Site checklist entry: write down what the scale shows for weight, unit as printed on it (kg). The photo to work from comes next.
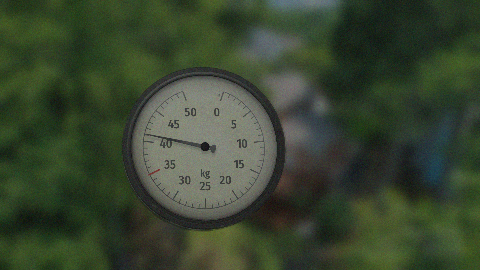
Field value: 41 kg
